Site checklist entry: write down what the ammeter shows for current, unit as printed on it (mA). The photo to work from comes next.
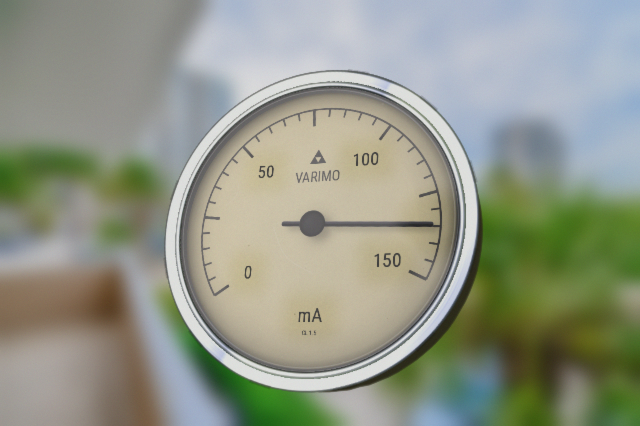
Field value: 135 mA
